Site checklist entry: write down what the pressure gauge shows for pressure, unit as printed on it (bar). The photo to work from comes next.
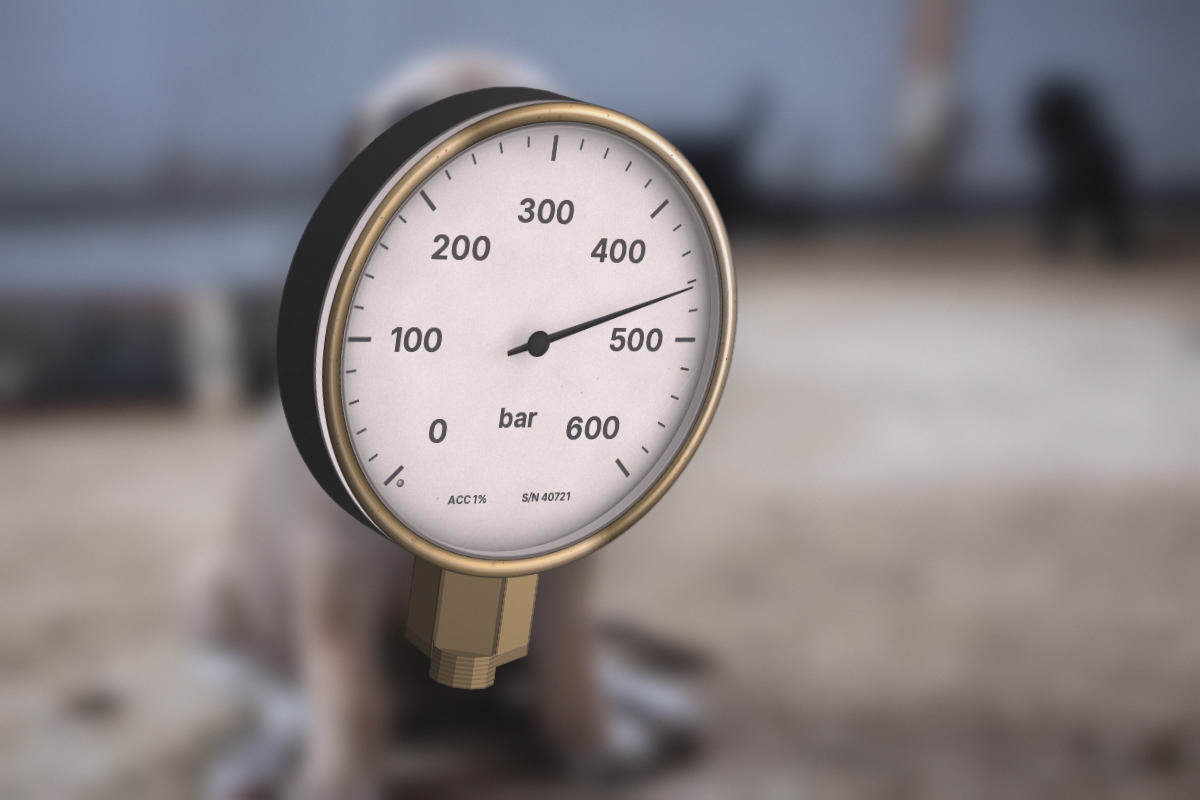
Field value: 460 bar
